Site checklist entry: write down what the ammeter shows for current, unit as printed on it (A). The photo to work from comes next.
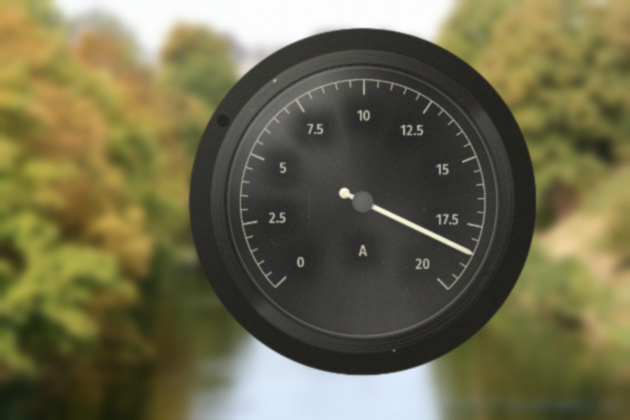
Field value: 18.5 A
